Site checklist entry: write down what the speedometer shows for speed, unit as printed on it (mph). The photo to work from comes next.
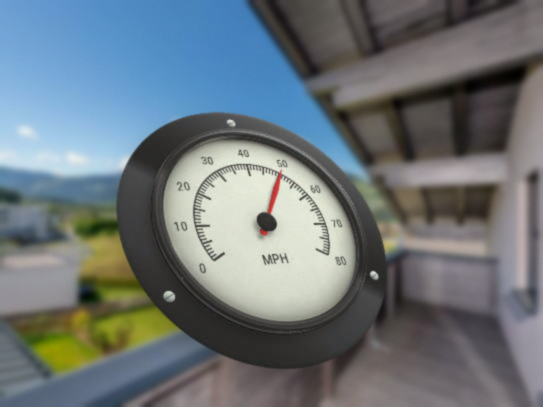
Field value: 50 mph
